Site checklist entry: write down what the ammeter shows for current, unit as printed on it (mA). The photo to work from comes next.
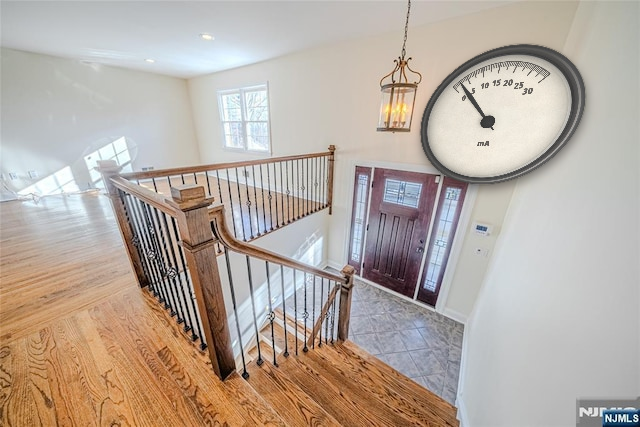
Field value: 2.5 mA
